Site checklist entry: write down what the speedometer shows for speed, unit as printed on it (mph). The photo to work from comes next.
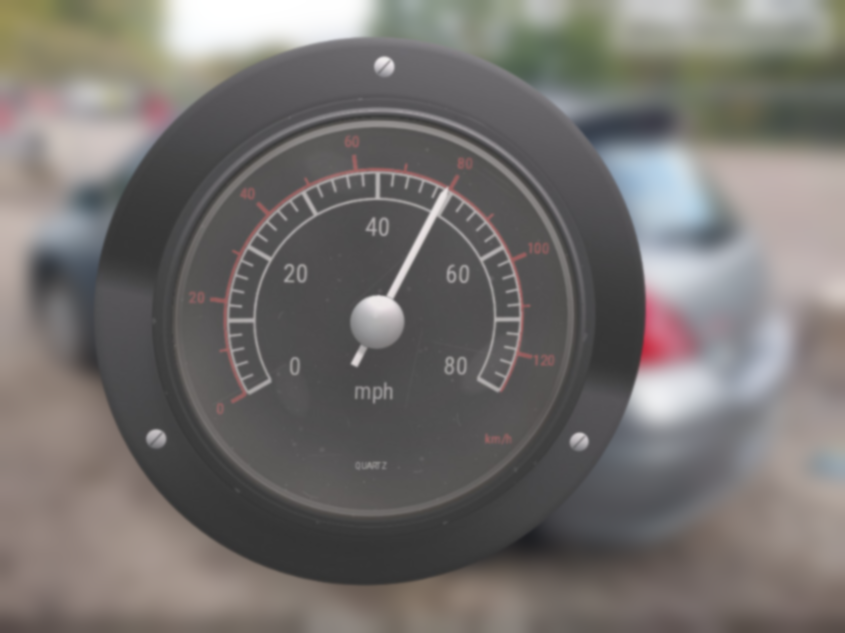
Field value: 49 mph
